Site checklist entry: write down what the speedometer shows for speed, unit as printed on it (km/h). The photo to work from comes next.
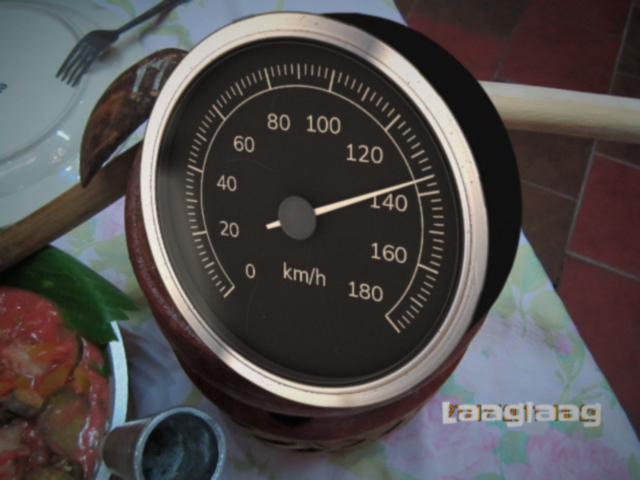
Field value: 136 km/h
